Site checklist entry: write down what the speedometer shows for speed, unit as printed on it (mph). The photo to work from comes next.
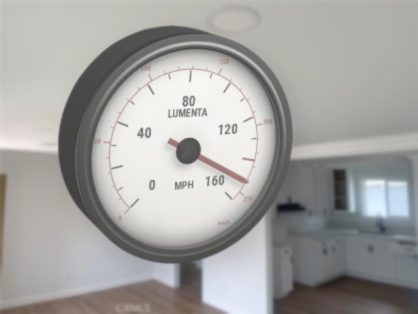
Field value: 150 mph
